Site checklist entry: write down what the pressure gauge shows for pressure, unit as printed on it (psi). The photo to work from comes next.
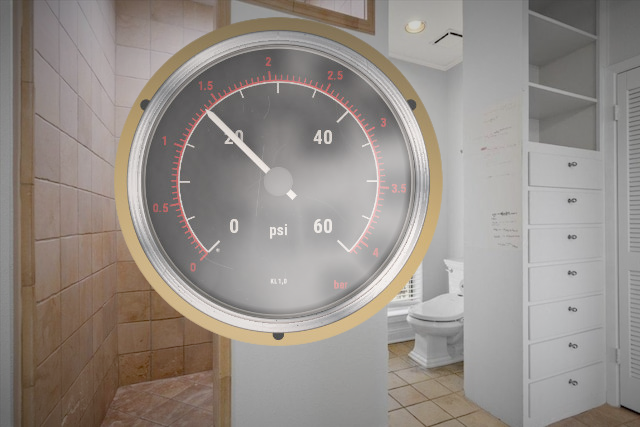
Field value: 20 psi
